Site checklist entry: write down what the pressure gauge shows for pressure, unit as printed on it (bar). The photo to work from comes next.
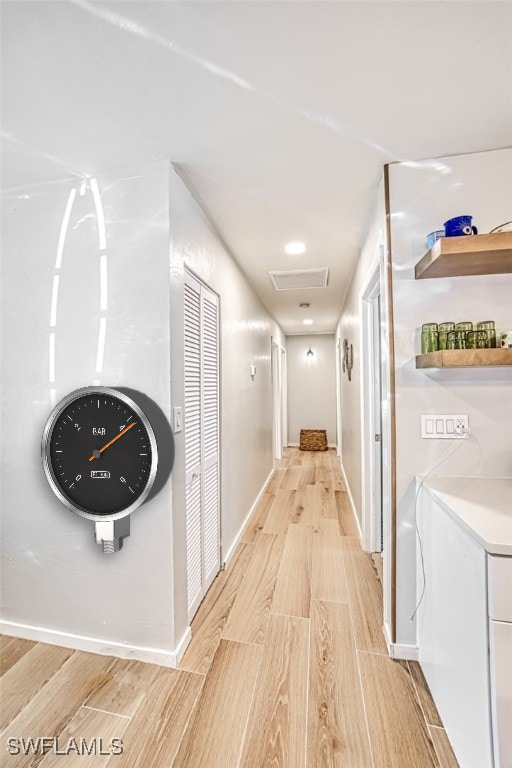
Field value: 4.2 bar
